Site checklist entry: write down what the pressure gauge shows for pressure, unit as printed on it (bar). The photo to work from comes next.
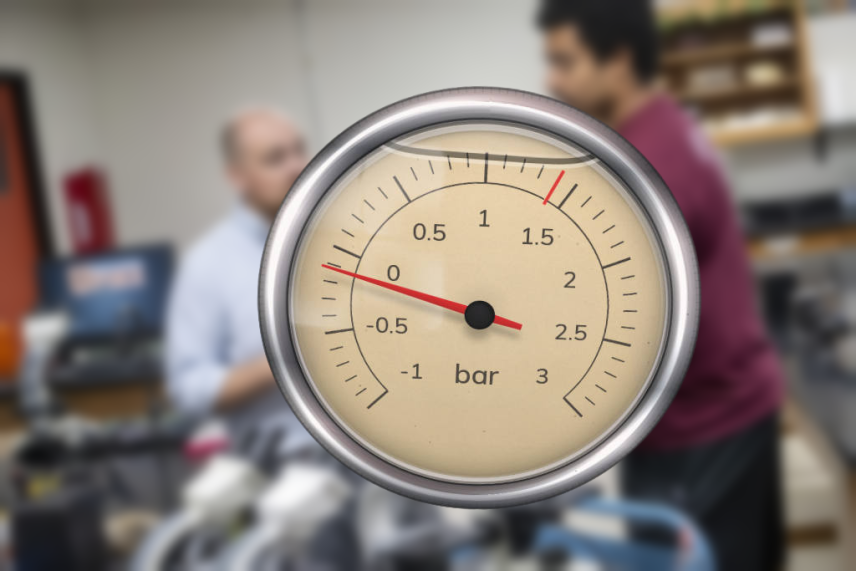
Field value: -0.1 bar
